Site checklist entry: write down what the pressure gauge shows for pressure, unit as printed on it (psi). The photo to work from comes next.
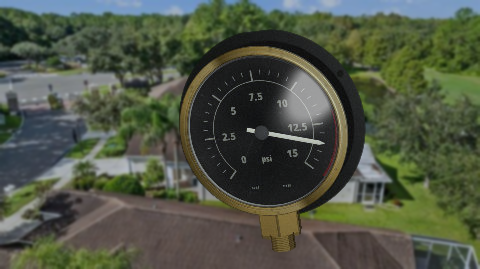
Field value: 13.5 psi
